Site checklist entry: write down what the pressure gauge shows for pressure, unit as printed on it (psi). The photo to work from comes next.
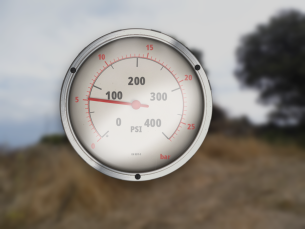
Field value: 75 psi
